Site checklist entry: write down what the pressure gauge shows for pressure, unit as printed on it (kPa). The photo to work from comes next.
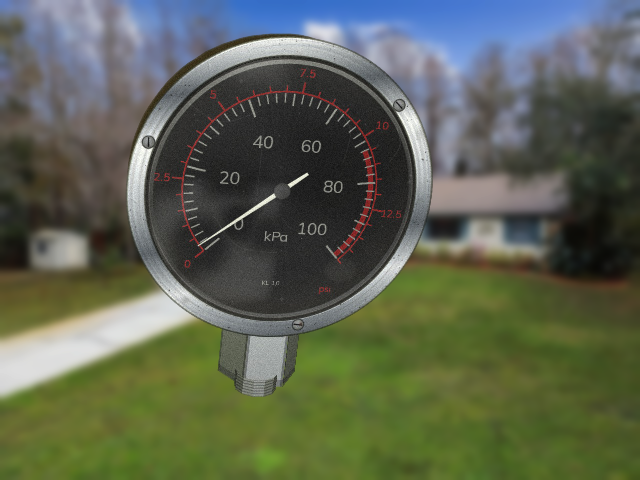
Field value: 2 kPa
